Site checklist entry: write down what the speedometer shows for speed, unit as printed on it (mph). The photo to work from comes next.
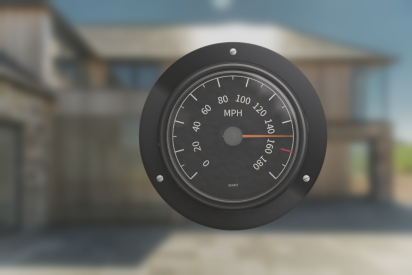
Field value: 150 mph
